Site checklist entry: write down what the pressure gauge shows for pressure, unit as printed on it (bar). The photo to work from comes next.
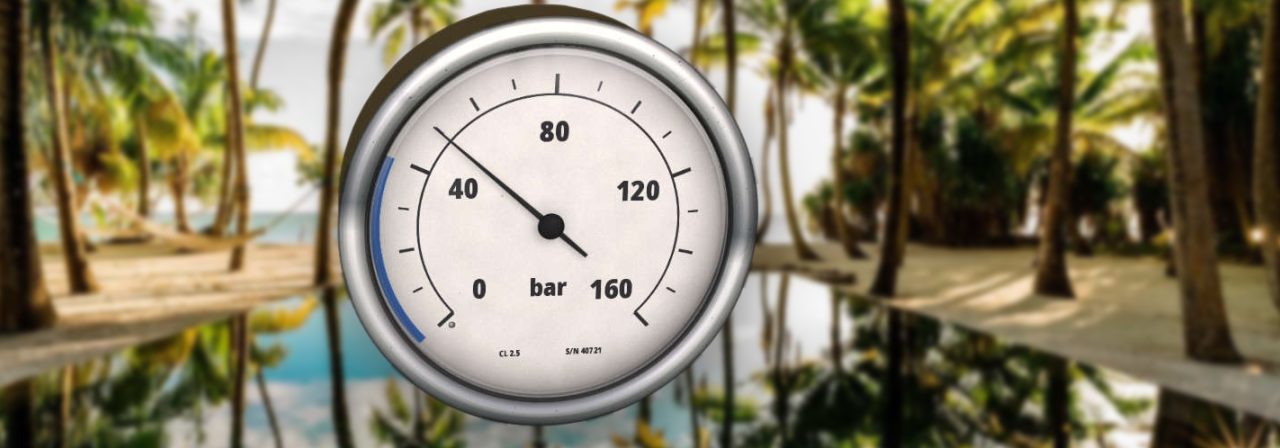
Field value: 50 bar
